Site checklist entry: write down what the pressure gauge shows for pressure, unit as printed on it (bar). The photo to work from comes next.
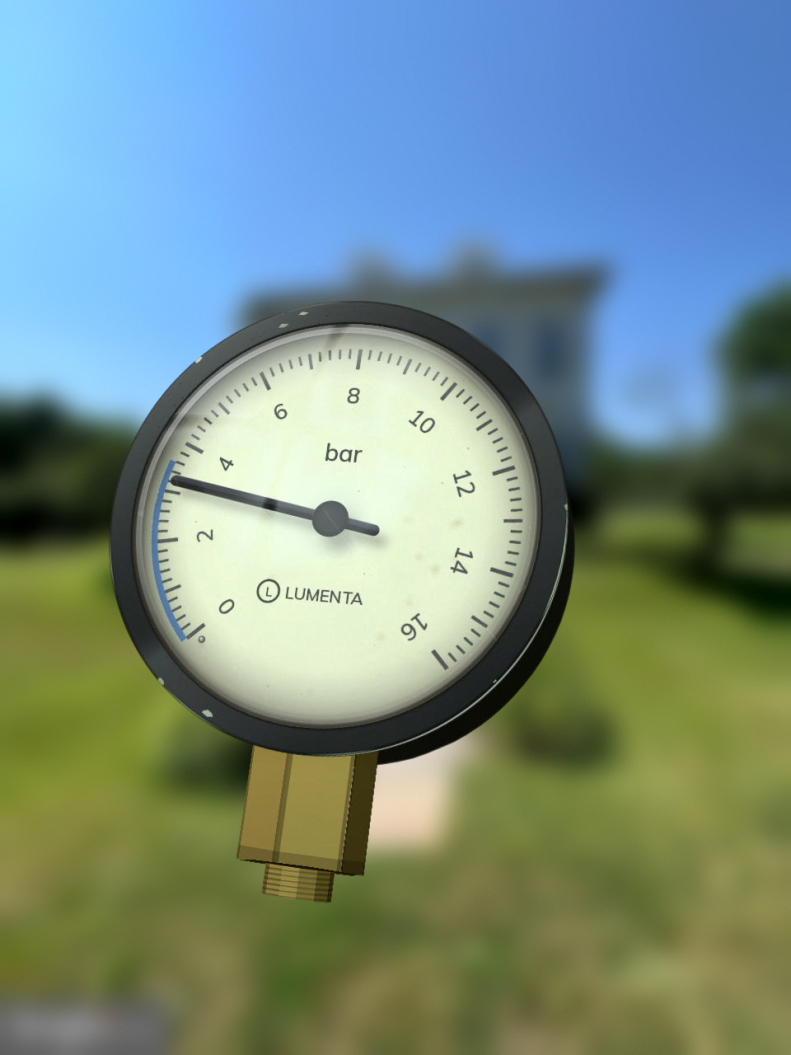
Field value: 3.2 bar
